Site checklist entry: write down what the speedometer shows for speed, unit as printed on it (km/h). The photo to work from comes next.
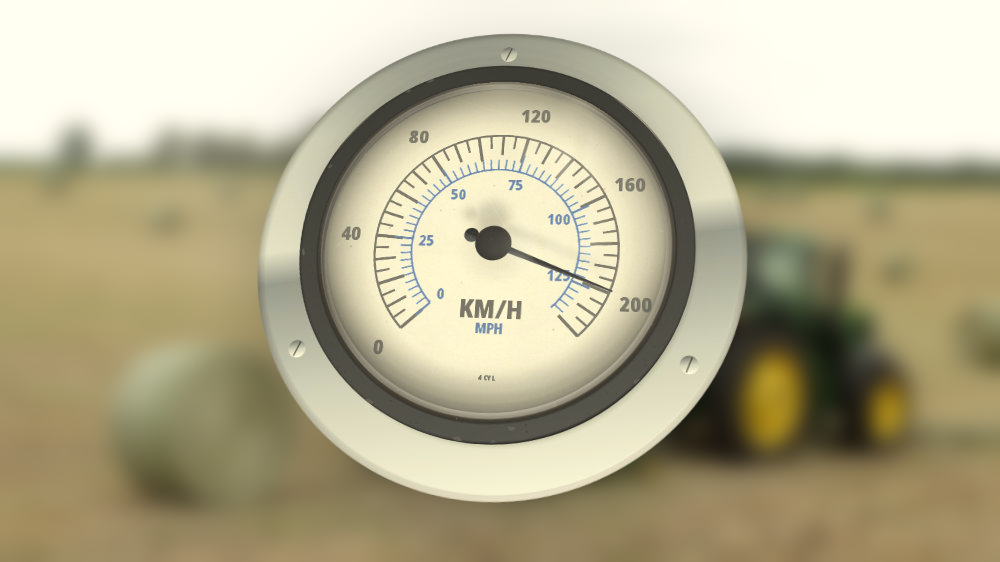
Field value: 200 km/h
